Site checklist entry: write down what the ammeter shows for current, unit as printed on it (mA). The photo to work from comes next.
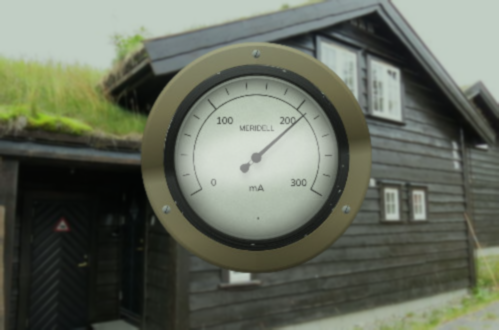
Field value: 210 mA
